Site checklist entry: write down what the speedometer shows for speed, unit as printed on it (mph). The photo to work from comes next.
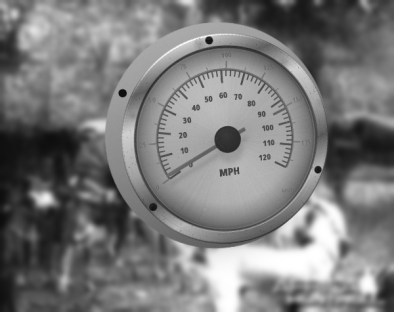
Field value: 2 mph
